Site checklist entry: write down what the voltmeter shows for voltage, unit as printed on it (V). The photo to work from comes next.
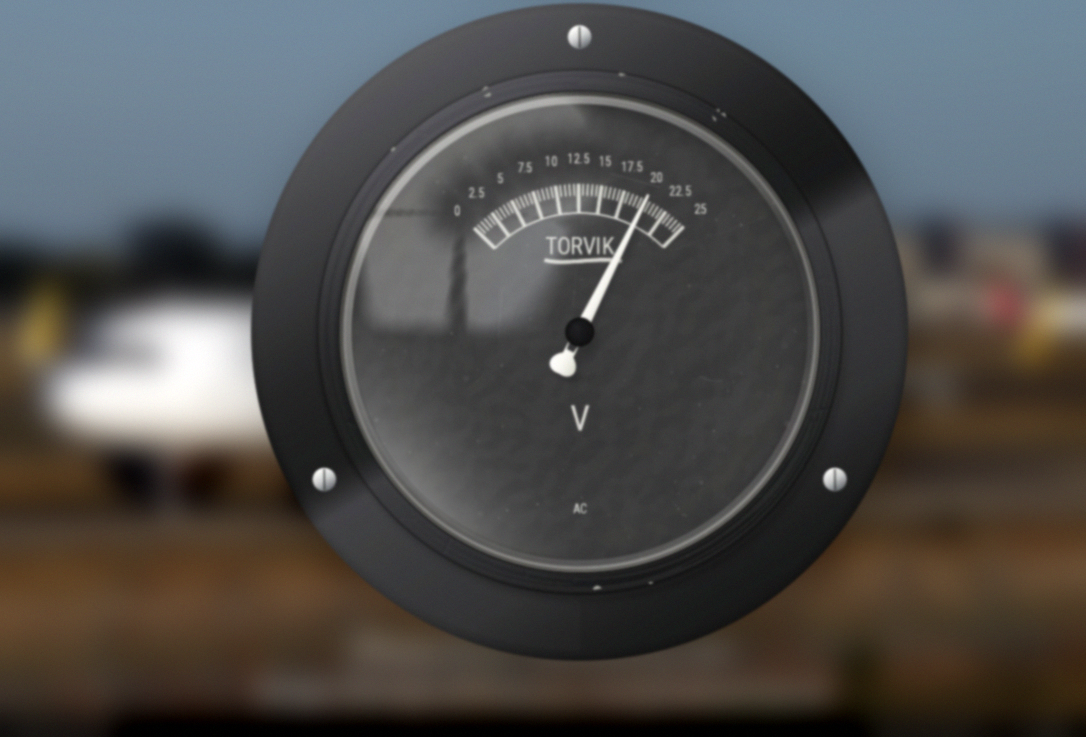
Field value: 20 V
